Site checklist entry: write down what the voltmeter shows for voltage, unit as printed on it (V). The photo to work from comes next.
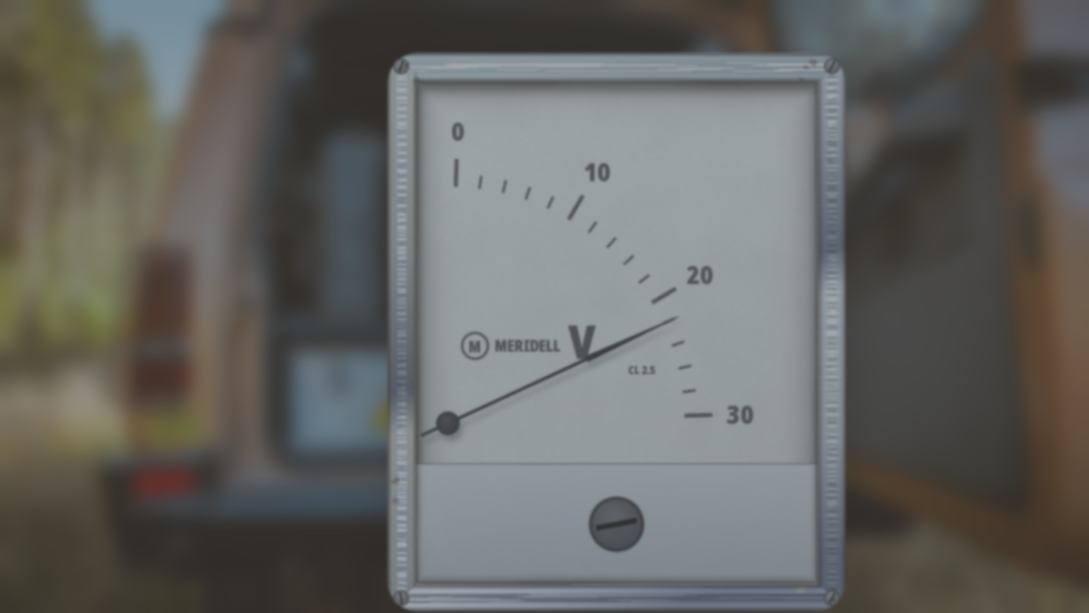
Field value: 22 V
